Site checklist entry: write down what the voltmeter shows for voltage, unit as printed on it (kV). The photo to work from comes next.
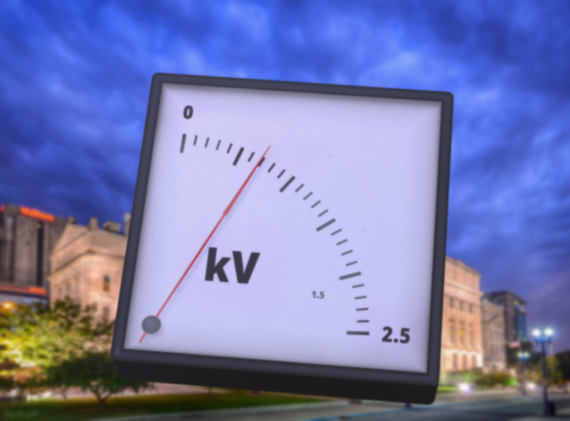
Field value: 0.7 kV
